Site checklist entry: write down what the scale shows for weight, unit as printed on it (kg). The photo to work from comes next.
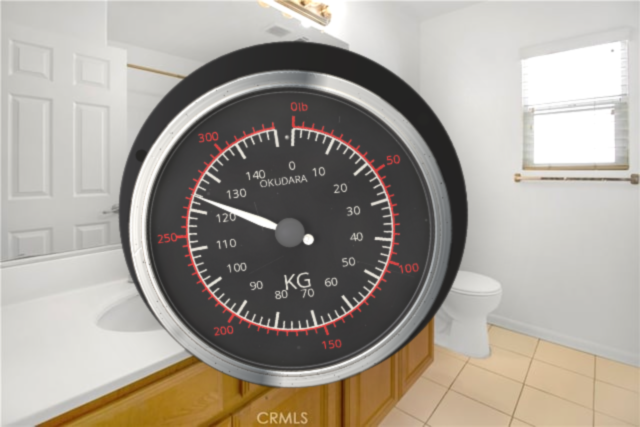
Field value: 124 kg
